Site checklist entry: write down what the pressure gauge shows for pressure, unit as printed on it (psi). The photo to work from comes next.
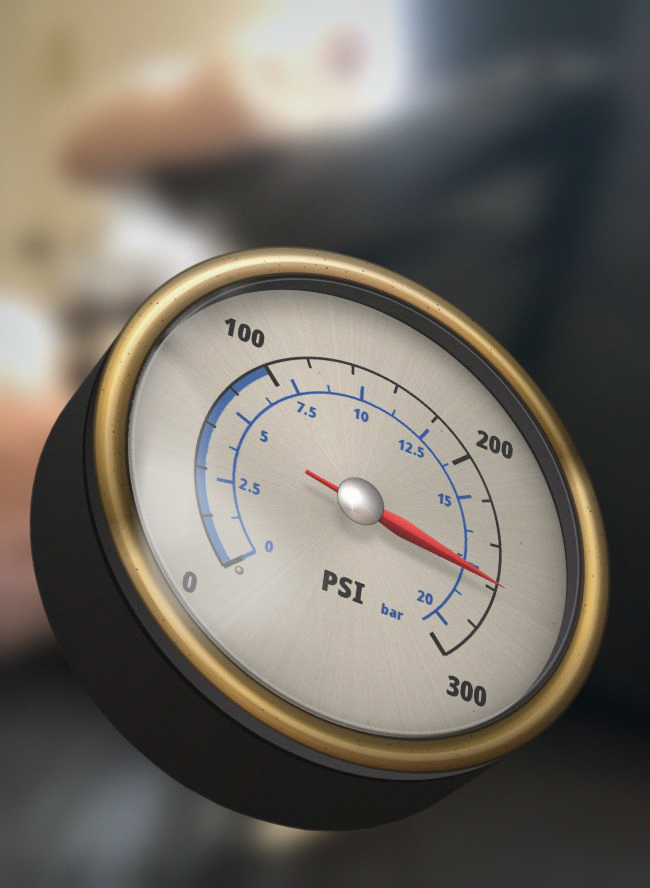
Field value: 260 psi
